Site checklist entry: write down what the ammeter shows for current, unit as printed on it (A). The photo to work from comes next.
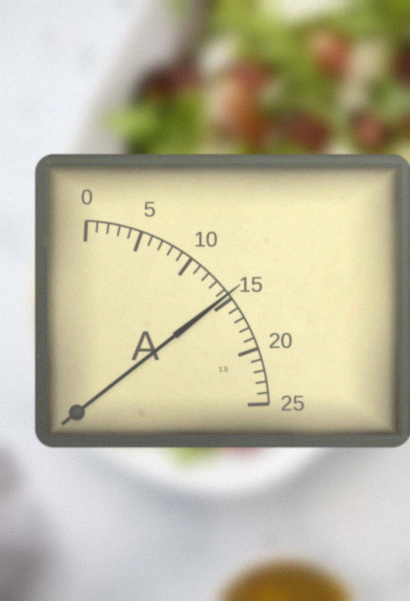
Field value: 14.5 A
